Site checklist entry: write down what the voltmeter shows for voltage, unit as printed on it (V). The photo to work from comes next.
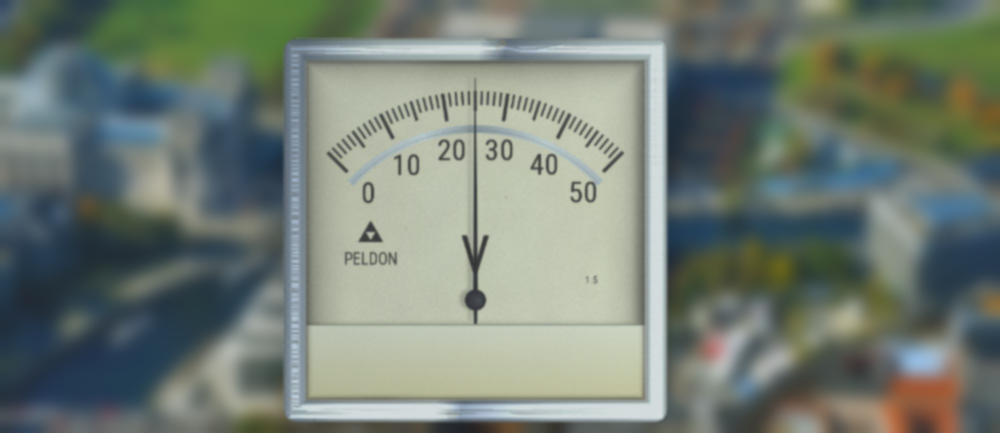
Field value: 25 V
